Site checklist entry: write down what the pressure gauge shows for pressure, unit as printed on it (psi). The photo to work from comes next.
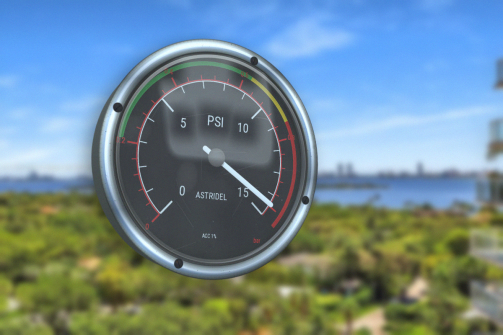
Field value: 14.5 psi
